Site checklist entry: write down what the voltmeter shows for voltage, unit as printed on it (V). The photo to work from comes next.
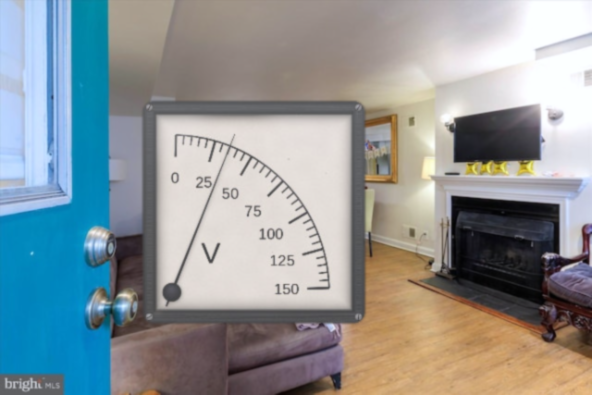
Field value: 35 V
